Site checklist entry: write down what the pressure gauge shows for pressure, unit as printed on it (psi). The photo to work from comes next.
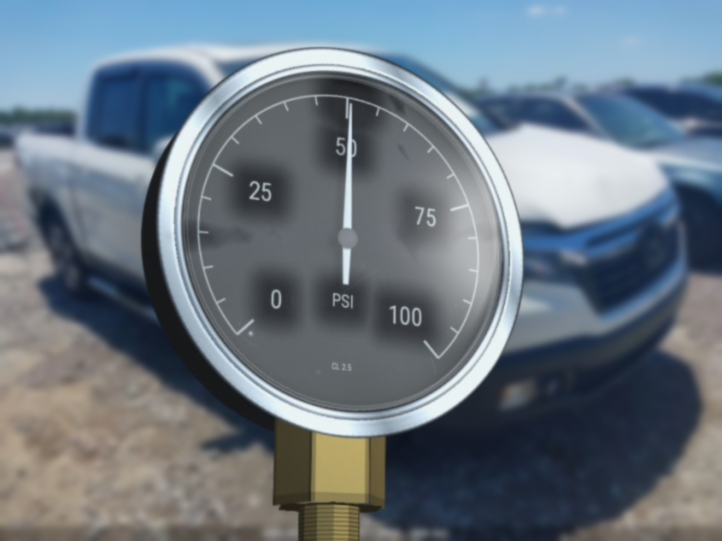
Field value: 50 psi
